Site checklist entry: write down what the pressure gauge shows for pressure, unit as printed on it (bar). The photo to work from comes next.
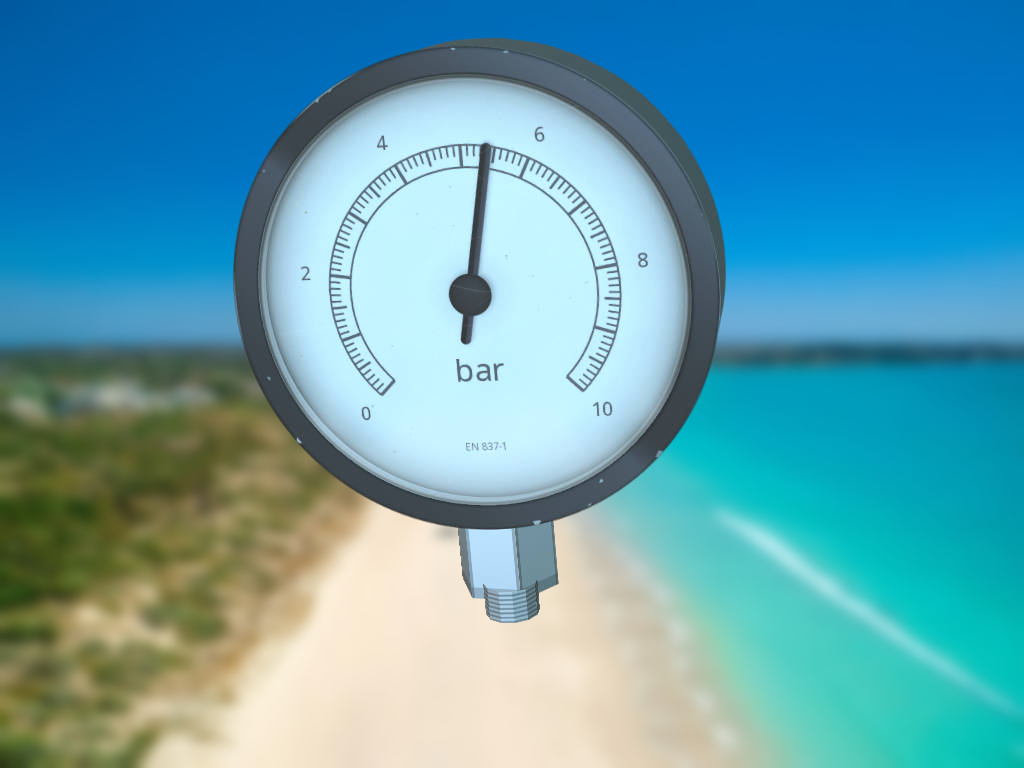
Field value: 5.4 bar
